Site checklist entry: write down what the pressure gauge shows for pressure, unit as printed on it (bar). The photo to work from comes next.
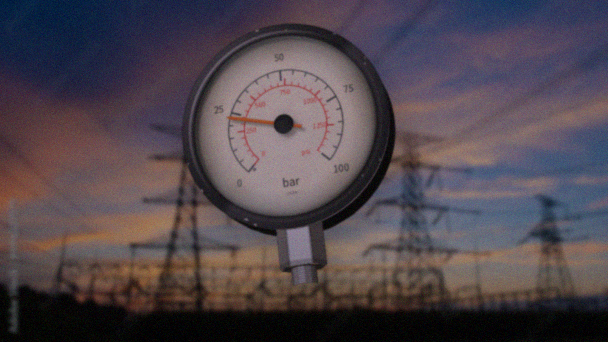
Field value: 22.5 bar
